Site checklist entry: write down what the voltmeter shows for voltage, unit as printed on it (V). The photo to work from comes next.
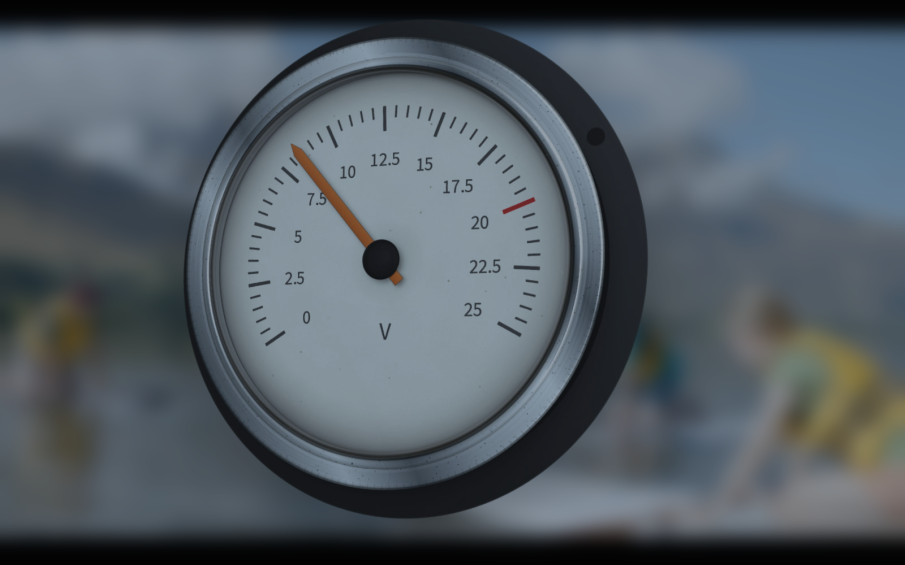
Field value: 8.5 V
